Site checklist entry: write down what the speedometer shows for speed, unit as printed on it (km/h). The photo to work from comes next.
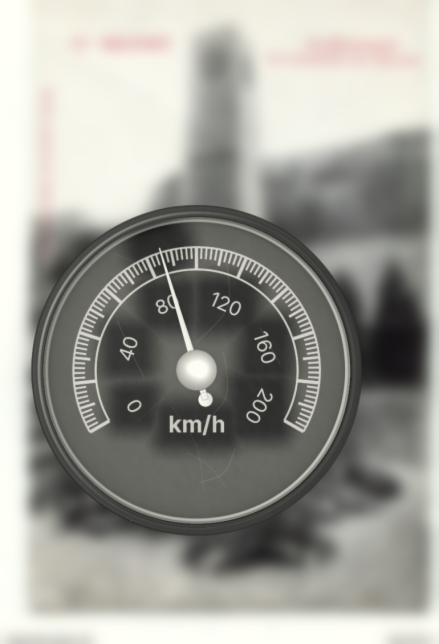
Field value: 86 km/h
